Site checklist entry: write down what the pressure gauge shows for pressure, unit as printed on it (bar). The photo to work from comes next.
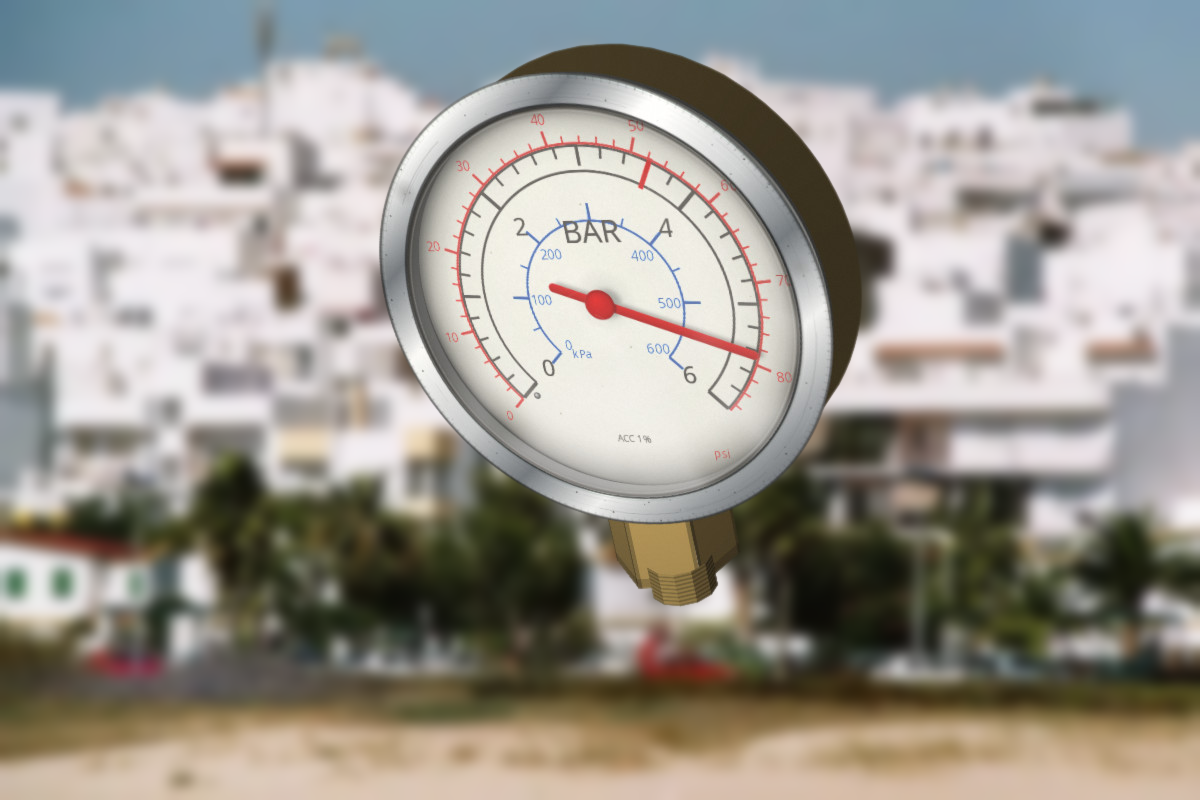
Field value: 5.4 bar
